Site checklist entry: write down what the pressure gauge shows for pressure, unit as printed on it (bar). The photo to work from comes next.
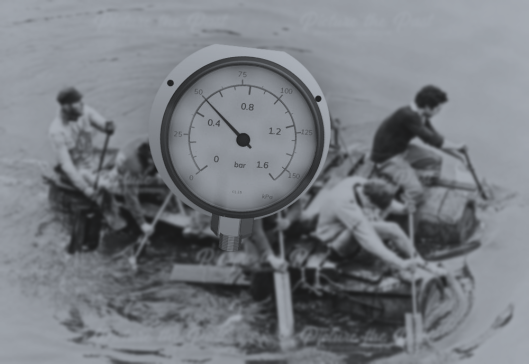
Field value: 0.5 bar
